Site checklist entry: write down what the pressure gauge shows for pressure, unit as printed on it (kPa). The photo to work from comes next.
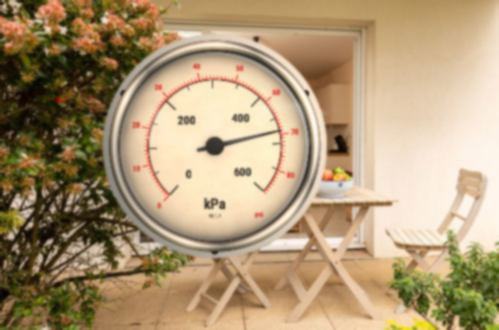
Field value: 475 kPa
